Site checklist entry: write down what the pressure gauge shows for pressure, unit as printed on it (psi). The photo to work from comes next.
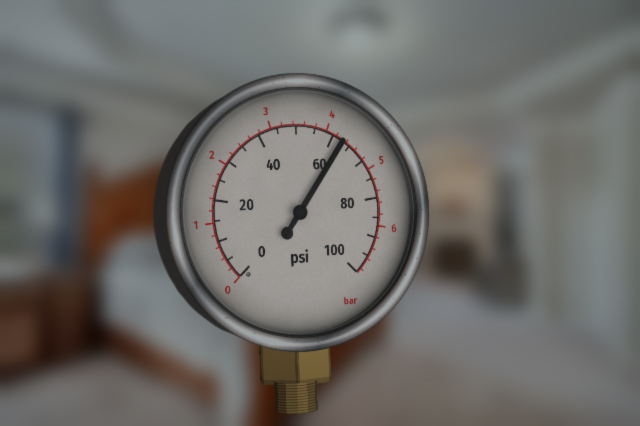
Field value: 62.5 psi
